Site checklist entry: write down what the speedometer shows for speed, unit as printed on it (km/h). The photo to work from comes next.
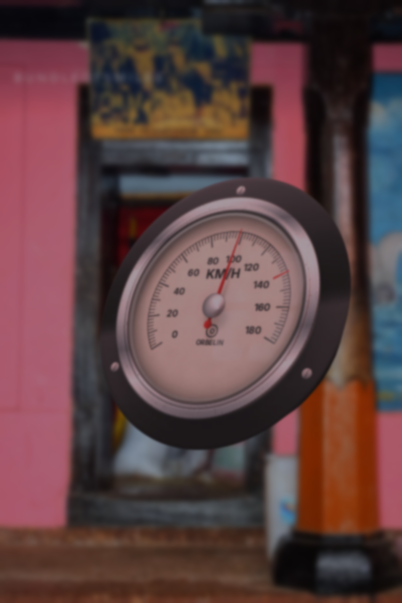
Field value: 100 km/h
